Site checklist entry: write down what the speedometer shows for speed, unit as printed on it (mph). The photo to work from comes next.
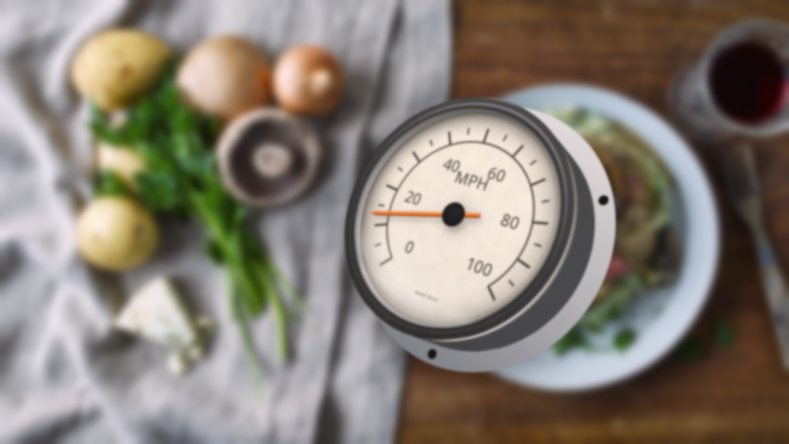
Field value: 12.5 mph
